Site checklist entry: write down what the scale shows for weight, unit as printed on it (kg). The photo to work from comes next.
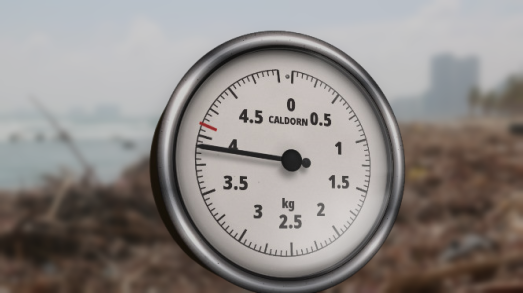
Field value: 3.9 kg
